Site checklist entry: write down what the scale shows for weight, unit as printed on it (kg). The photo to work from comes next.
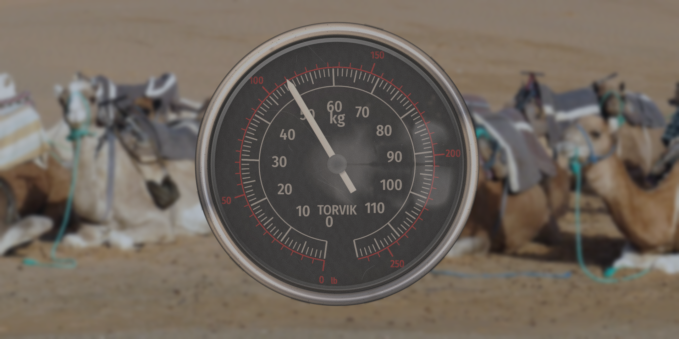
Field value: 50 kg
